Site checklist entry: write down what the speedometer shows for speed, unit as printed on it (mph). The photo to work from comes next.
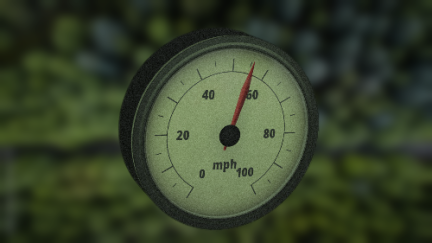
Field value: 55 mph
